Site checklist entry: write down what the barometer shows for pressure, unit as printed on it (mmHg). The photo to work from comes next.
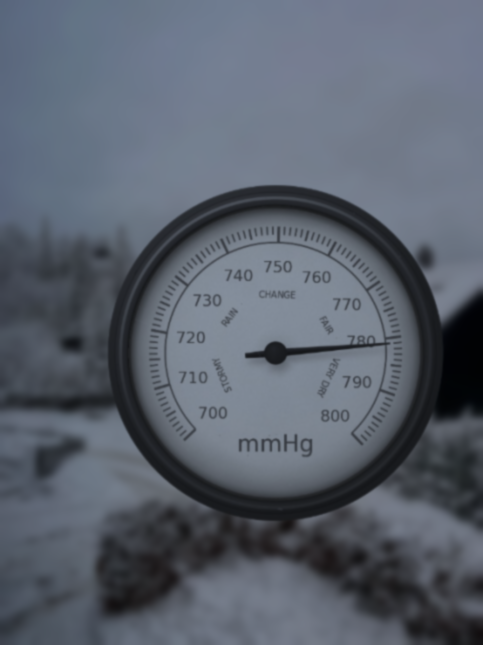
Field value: 781 mmHg
